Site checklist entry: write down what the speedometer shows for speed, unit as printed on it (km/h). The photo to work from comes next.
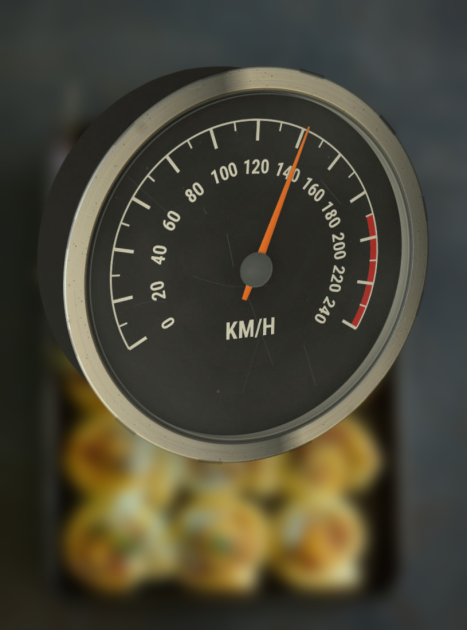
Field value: 140 km/h
